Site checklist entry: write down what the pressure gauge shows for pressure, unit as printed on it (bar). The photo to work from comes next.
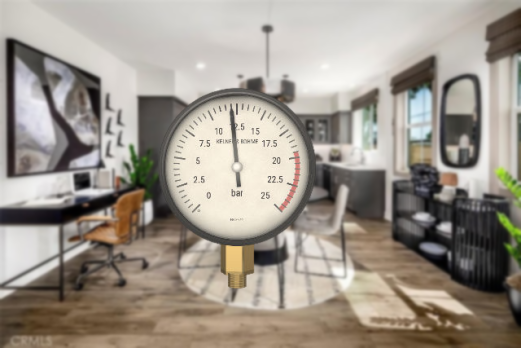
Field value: 12 bar
